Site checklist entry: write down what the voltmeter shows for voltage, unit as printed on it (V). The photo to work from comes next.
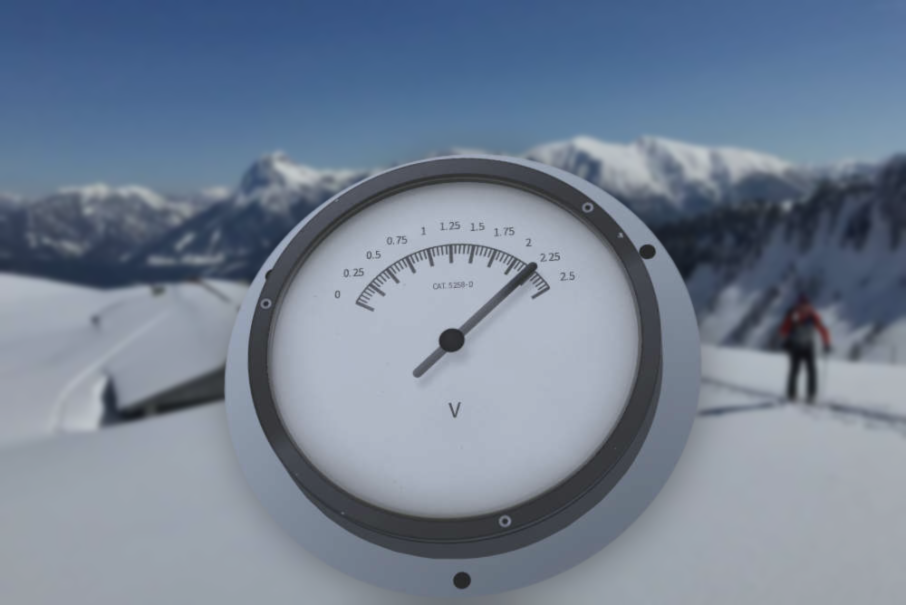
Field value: 2.25 V
